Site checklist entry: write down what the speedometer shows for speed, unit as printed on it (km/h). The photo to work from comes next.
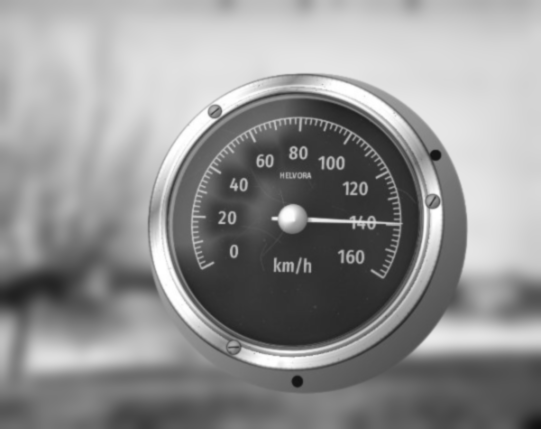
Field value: 140 km/h
